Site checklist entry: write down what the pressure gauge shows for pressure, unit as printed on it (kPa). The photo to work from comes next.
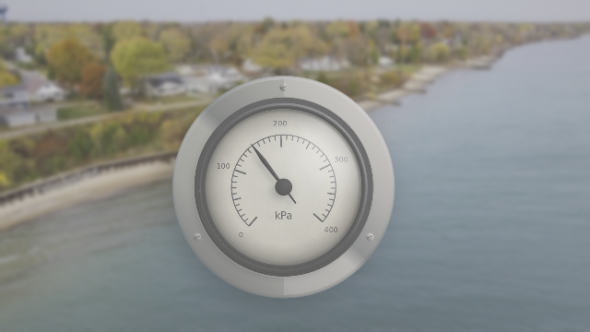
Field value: 150 kPa
